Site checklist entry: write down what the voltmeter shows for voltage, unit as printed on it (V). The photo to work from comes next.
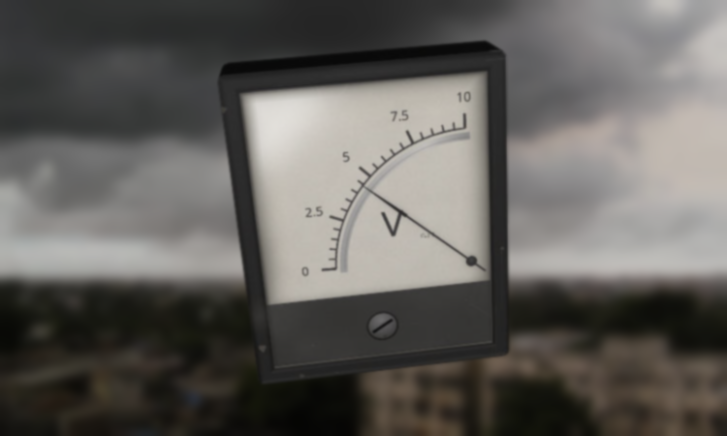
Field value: 4.5 V
